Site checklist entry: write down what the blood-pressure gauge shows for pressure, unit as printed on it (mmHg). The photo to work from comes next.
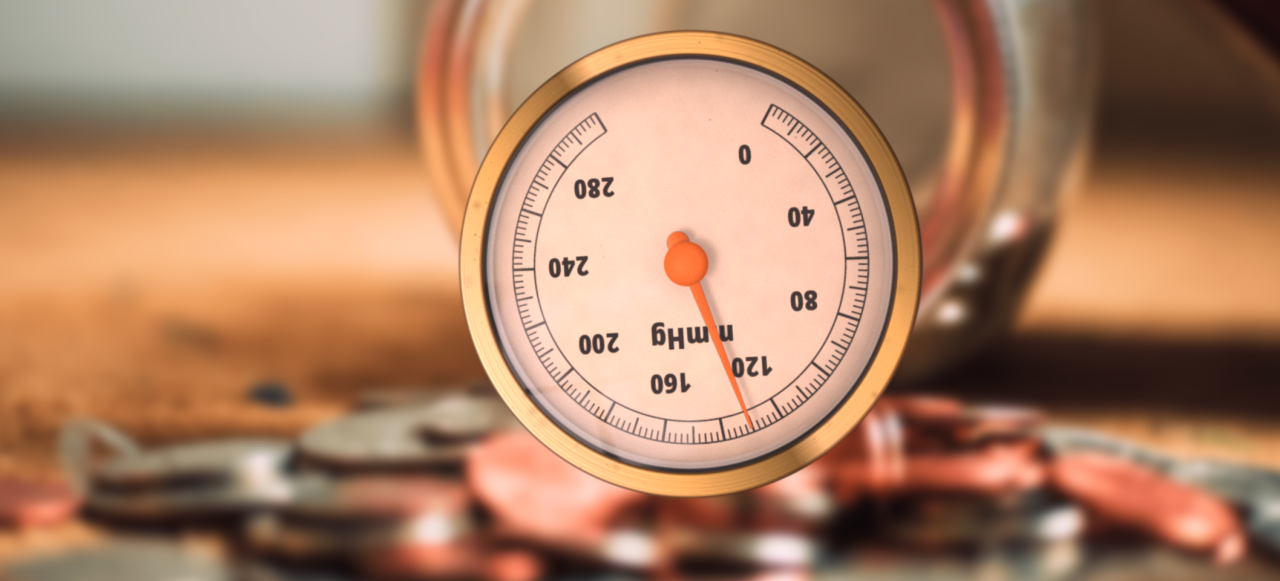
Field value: 130 mmHg
